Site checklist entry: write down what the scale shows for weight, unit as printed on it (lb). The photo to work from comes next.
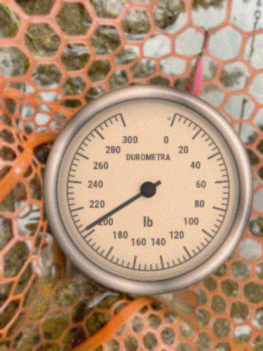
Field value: 204 lb
